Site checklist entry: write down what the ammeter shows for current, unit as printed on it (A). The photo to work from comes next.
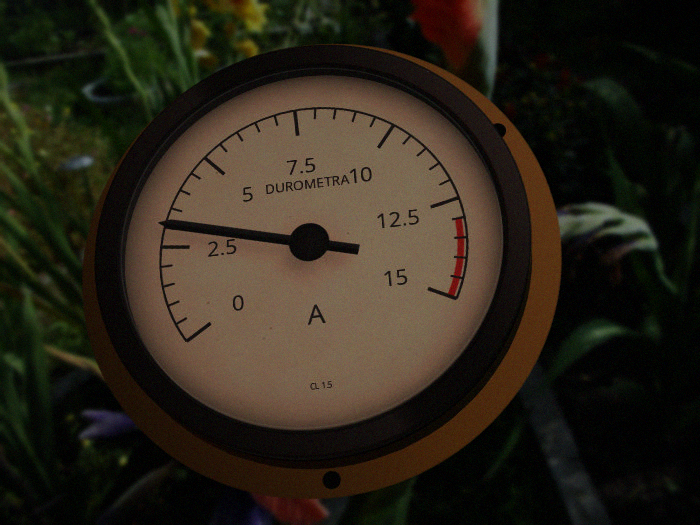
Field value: 3 A
